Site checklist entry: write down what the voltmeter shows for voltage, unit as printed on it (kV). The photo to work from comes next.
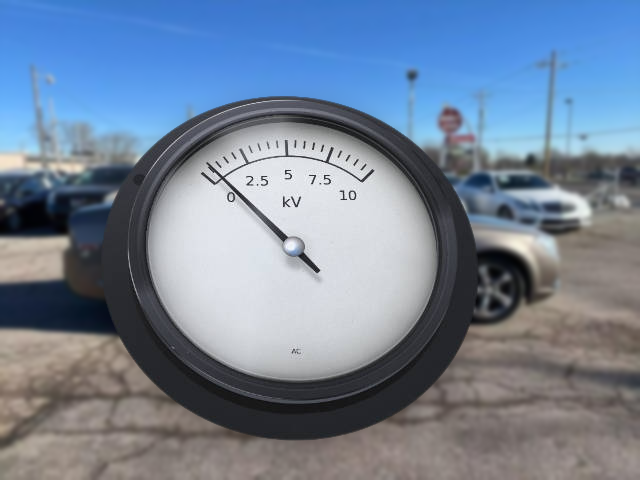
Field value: 0.5 kV
